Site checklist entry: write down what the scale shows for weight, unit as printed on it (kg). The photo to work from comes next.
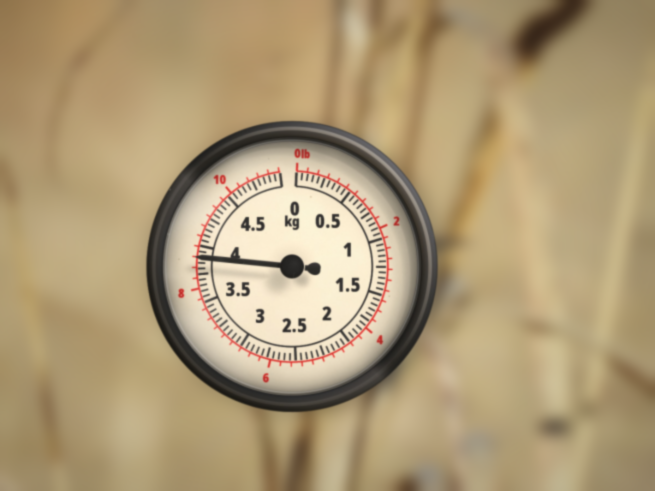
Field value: 3.9 kg
